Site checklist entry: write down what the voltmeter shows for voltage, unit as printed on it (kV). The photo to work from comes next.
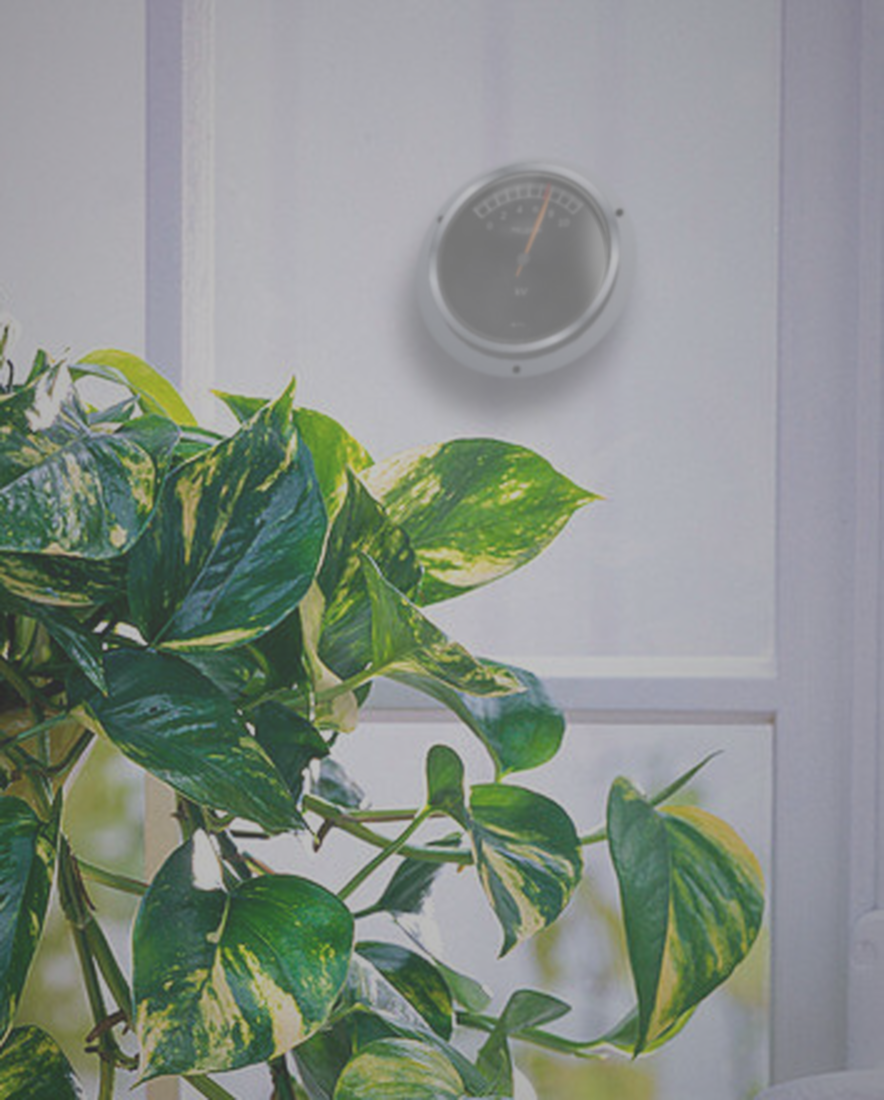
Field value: 7 kV
